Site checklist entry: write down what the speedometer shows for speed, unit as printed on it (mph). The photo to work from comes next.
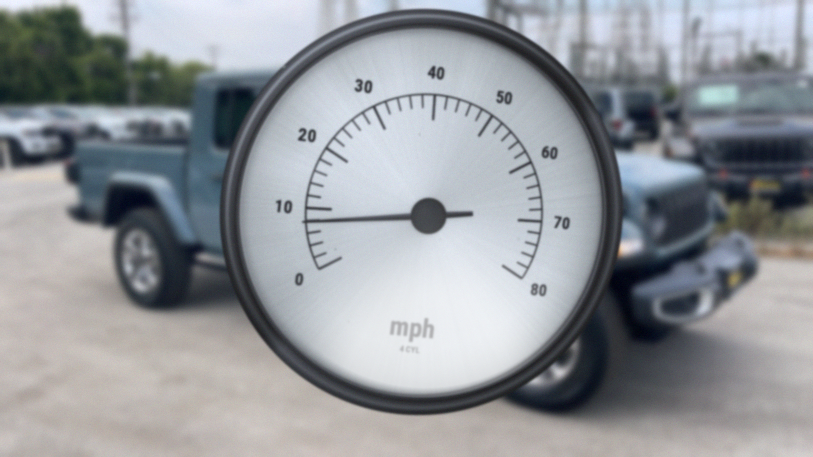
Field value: 8 mph
